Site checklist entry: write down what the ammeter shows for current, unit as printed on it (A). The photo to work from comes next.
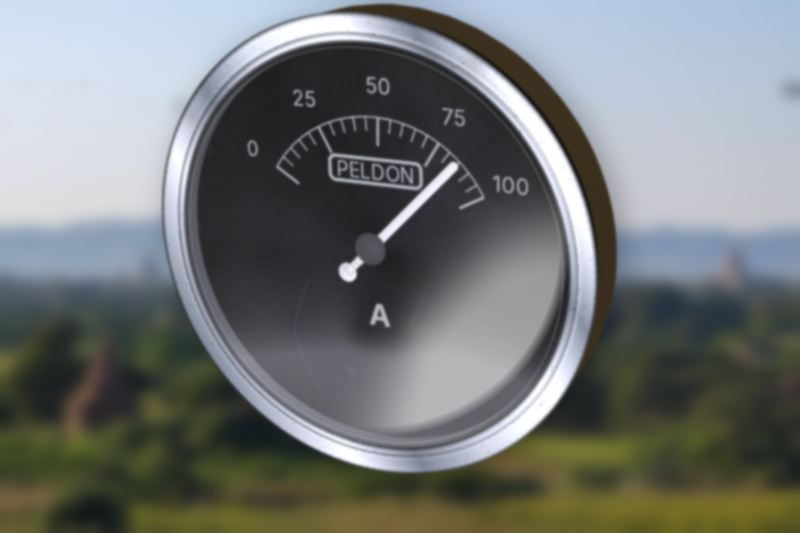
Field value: 85 A
